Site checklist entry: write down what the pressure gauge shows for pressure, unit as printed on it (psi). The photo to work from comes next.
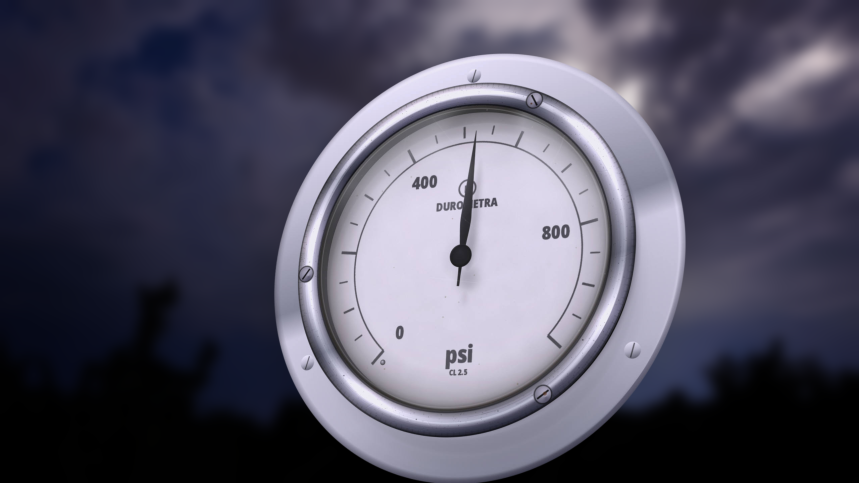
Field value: 525 psi
